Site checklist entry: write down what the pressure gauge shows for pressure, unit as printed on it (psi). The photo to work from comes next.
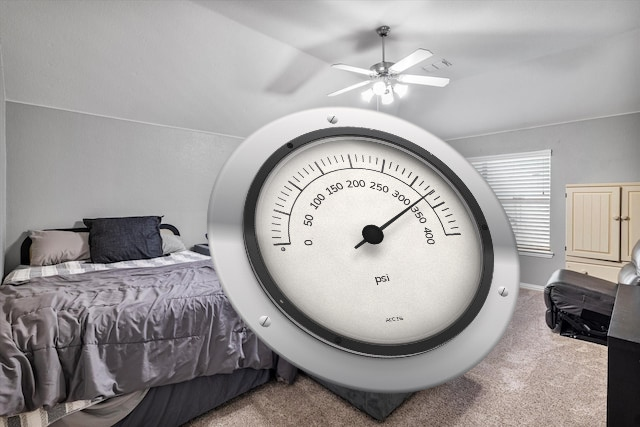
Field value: 330 psi
